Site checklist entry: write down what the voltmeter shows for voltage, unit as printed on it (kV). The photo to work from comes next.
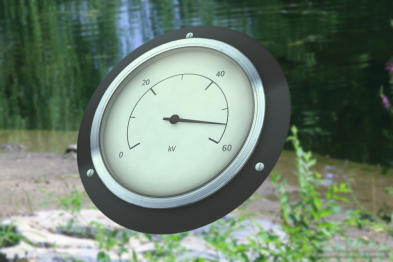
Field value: 55 kV
